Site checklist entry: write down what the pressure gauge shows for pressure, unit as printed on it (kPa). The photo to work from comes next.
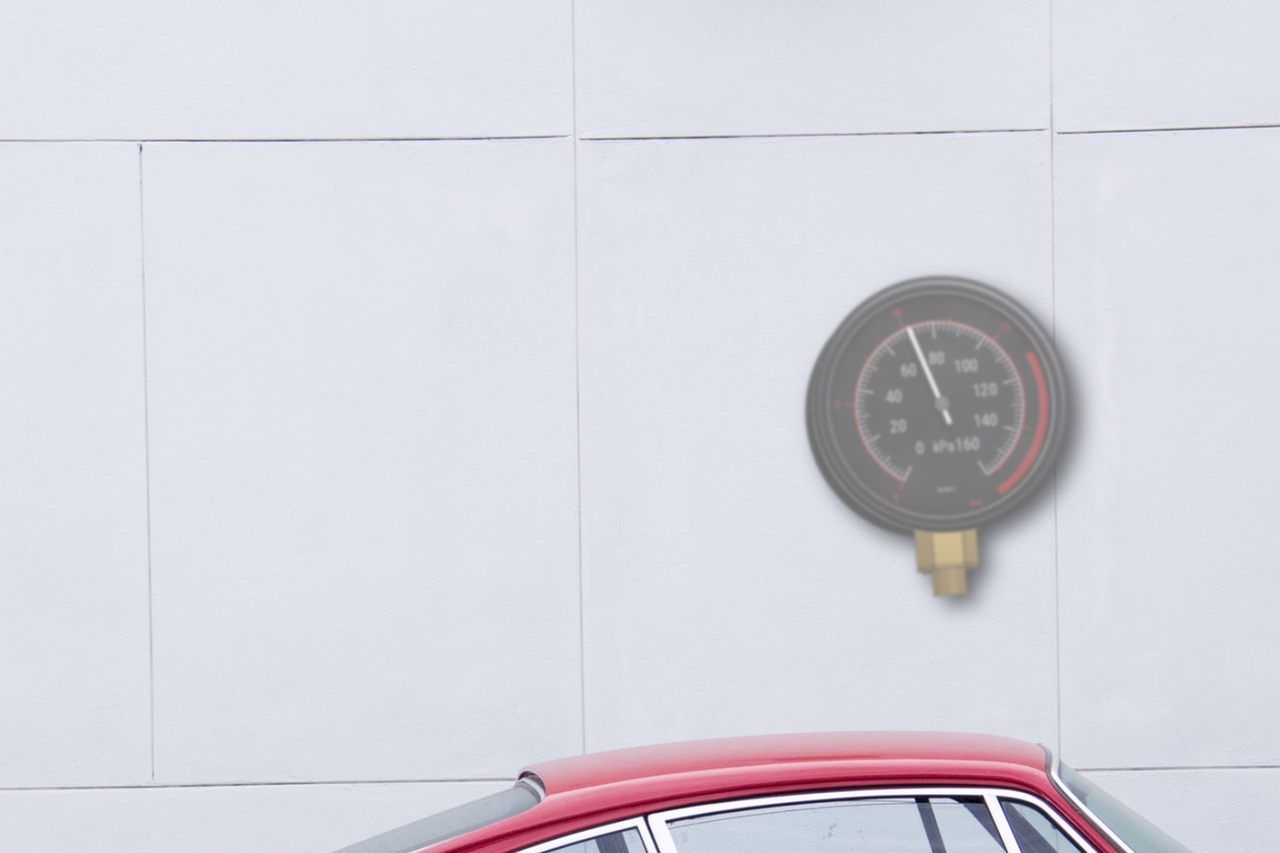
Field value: 70 kPa
